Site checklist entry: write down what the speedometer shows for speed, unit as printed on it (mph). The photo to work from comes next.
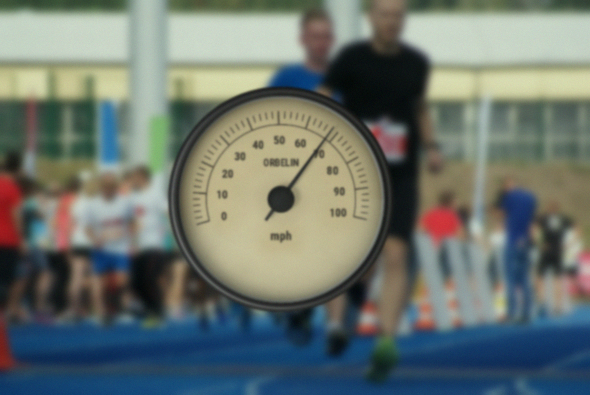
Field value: 68 mph
